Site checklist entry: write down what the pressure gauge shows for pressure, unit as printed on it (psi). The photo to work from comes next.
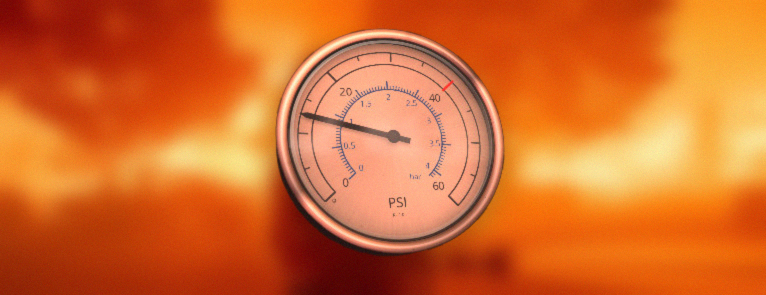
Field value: 12.5 psi
